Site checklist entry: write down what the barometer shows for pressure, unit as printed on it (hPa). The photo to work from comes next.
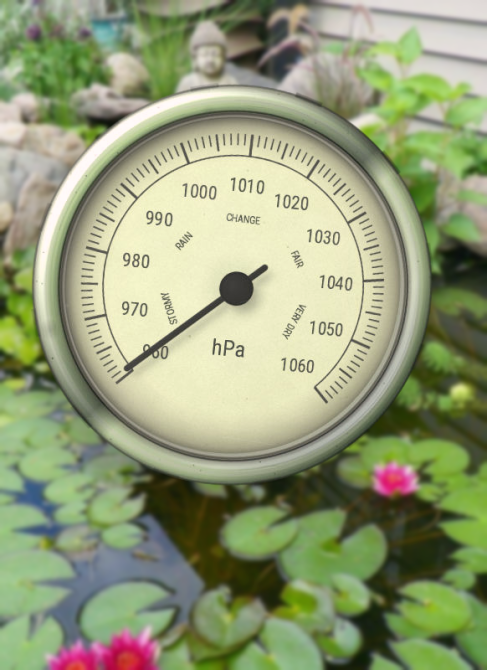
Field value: 961 hPa
